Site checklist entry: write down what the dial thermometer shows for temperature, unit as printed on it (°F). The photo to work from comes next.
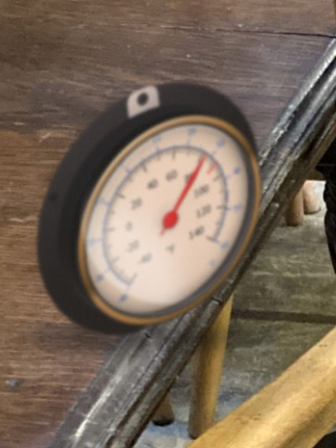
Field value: 80 °F
